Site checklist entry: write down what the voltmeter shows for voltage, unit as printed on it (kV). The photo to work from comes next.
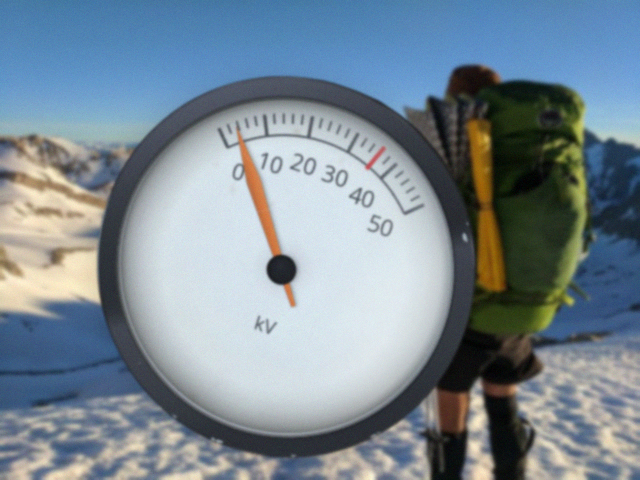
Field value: 4 kV
